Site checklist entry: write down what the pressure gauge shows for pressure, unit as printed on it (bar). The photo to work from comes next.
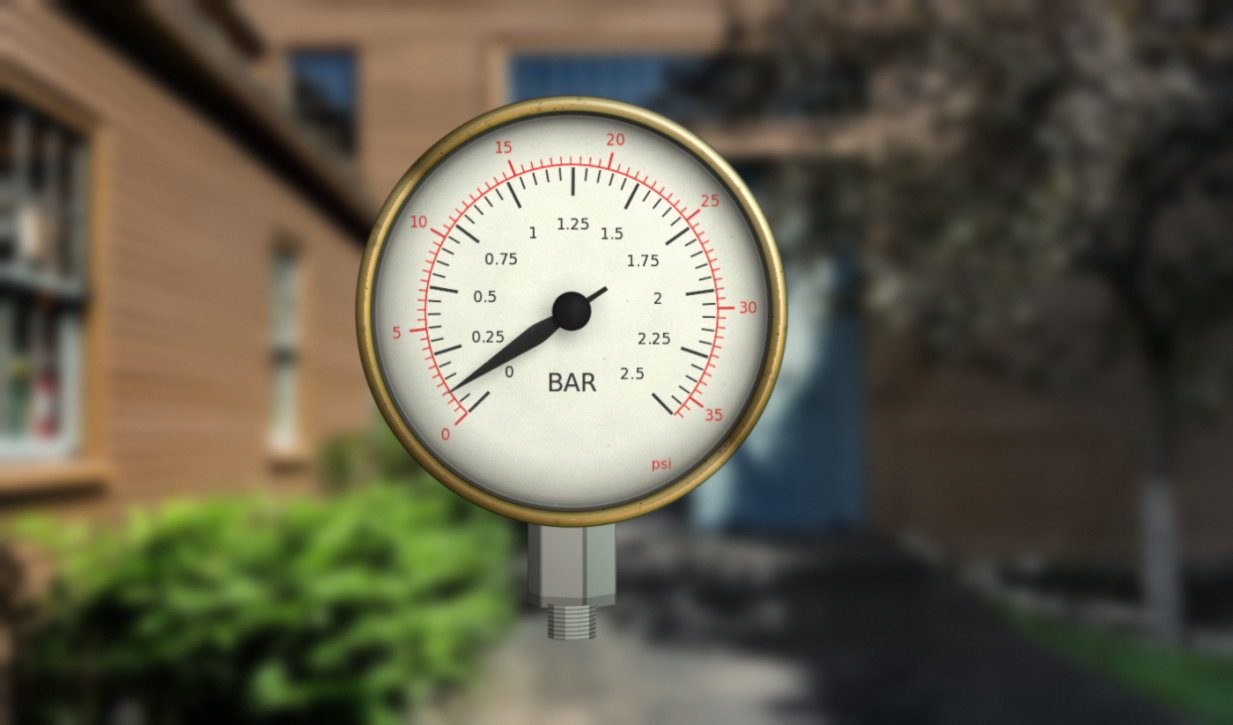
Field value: 0.1 bar
